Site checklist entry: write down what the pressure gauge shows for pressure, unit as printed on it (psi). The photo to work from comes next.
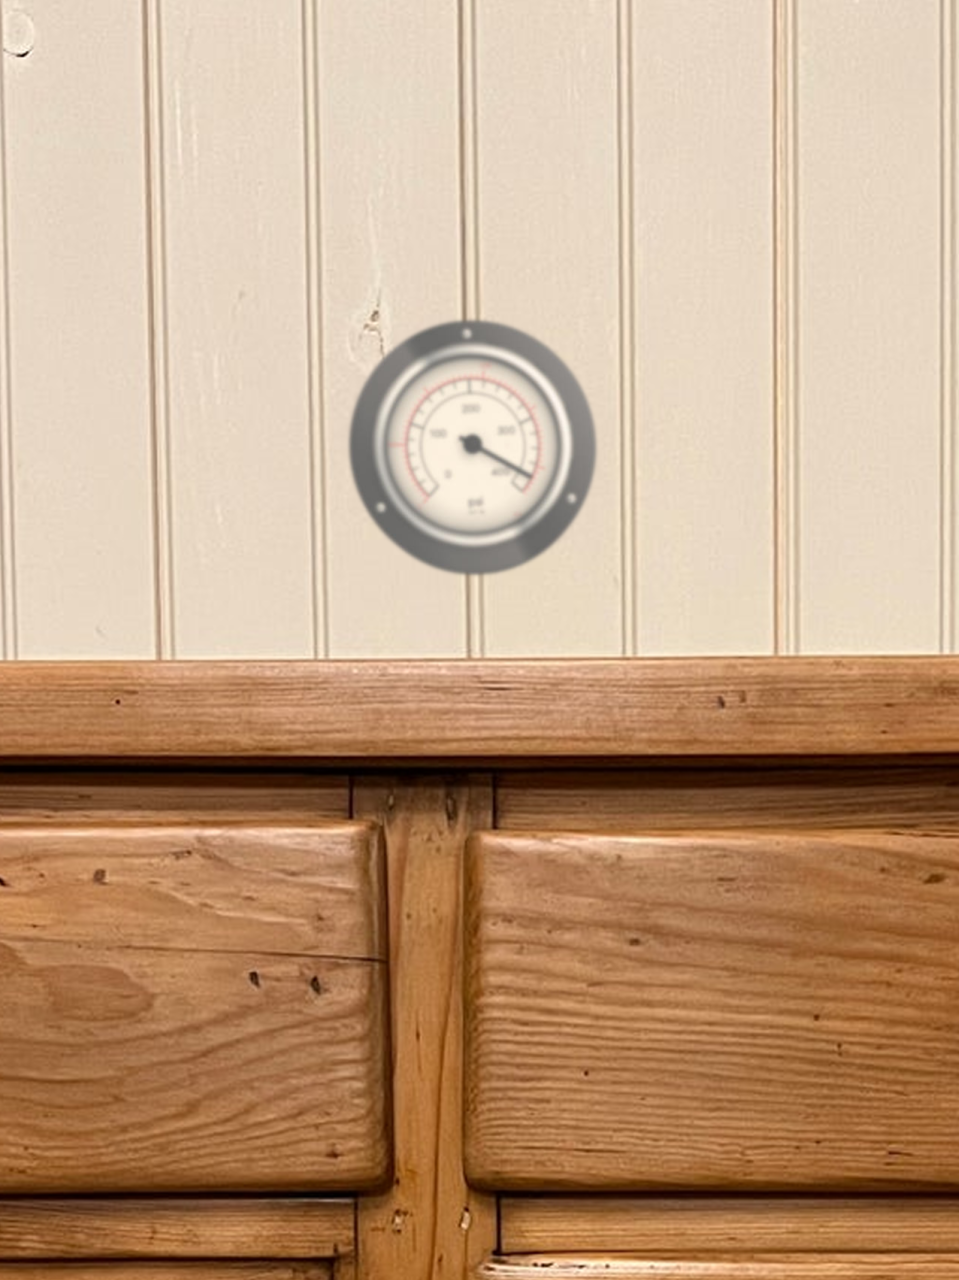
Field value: 380 psi
